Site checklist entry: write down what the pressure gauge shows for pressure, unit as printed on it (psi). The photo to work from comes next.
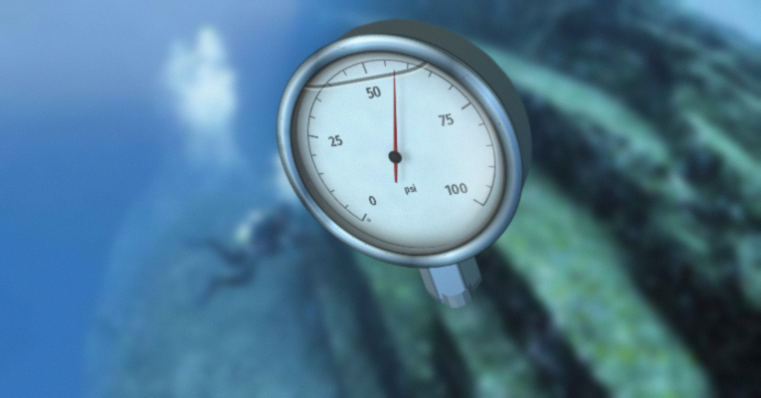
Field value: 57.5 psi
